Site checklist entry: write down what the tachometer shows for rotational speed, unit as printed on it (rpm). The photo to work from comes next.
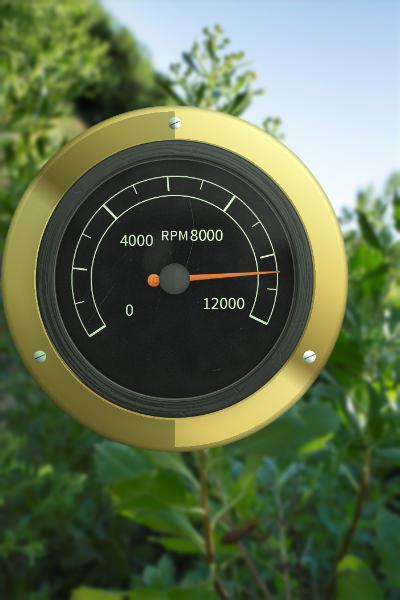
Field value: 10500 rpm
